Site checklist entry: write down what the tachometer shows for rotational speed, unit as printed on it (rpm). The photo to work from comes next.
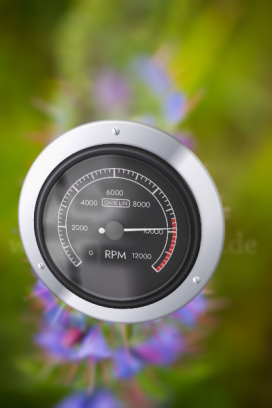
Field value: 9800 rpm
